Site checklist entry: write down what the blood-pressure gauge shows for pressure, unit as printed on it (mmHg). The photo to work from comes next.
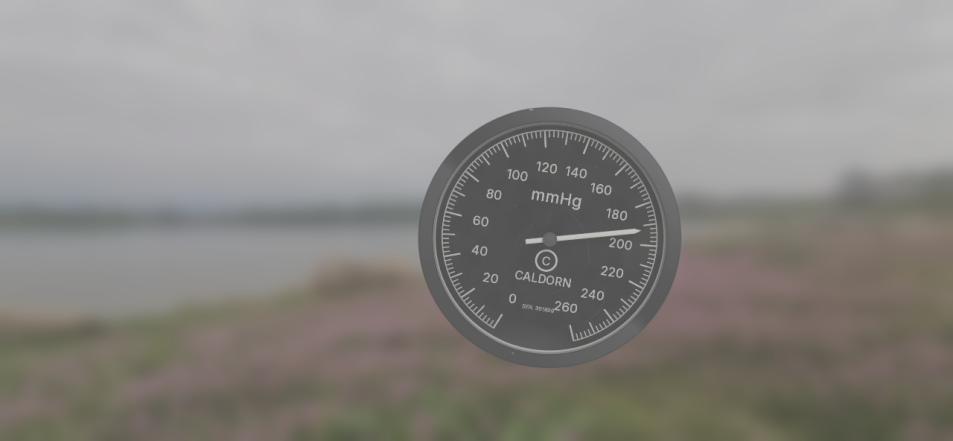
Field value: 192 mmHg
